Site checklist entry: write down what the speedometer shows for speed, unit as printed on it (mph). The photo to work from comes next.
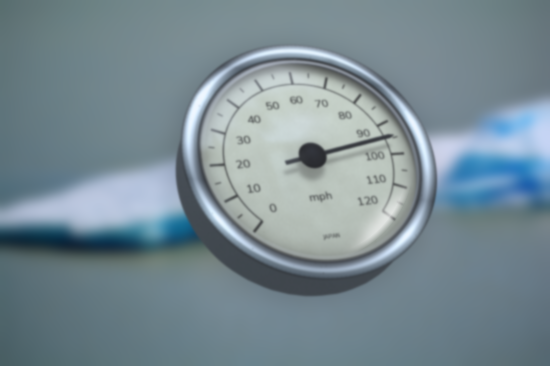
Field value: 95 mph
